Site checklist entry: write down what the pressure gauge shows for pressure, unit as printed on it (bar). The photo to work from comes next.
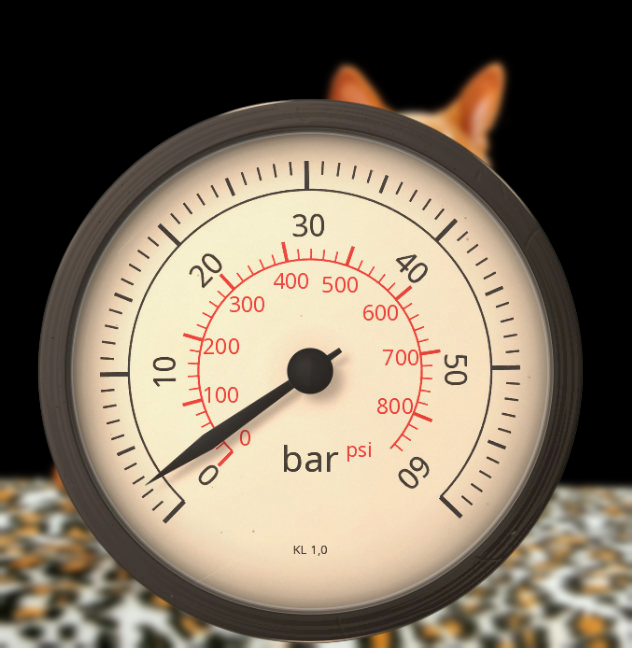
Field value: 2.5 bar
